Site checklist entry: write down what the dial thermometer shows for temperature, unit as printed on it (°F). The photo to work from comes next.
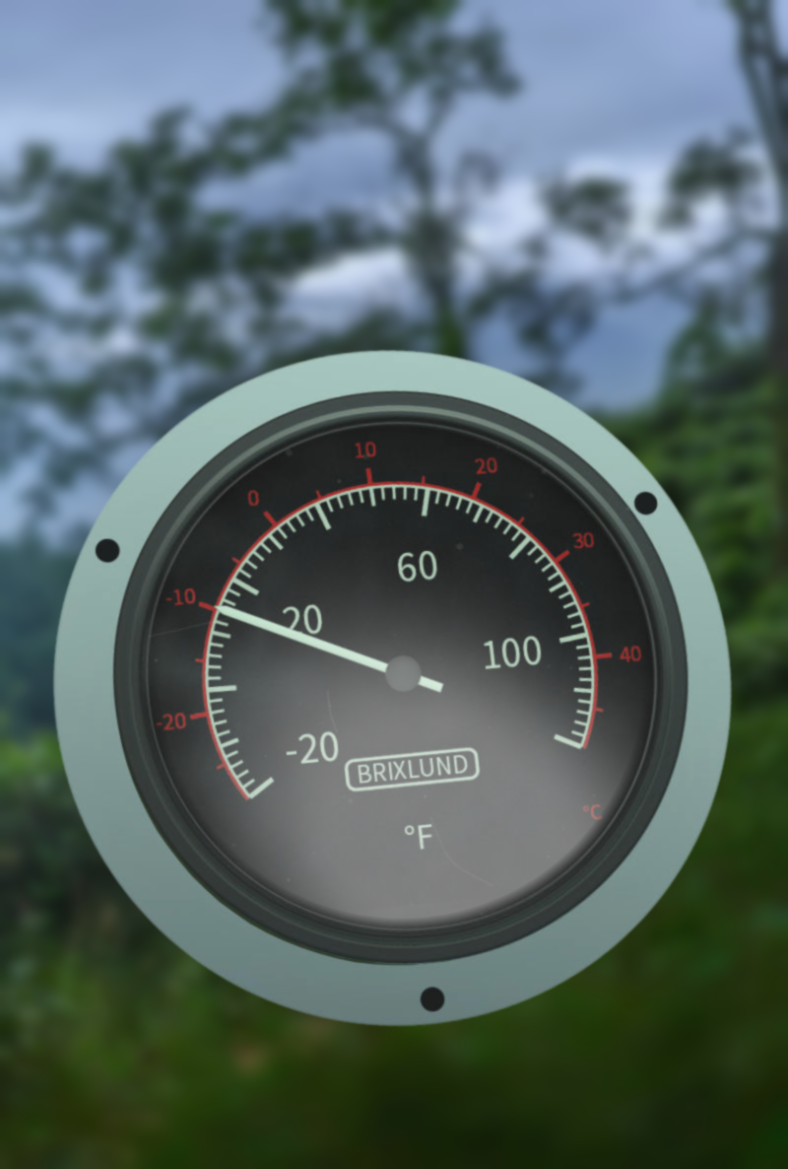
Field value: 14 °F
